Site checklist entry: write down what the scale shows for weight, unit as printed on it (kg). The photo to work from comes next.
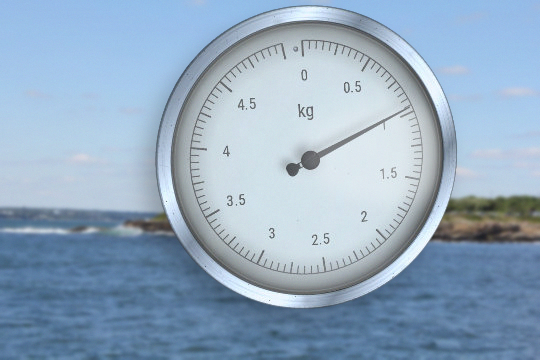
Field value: 0.95 kg
